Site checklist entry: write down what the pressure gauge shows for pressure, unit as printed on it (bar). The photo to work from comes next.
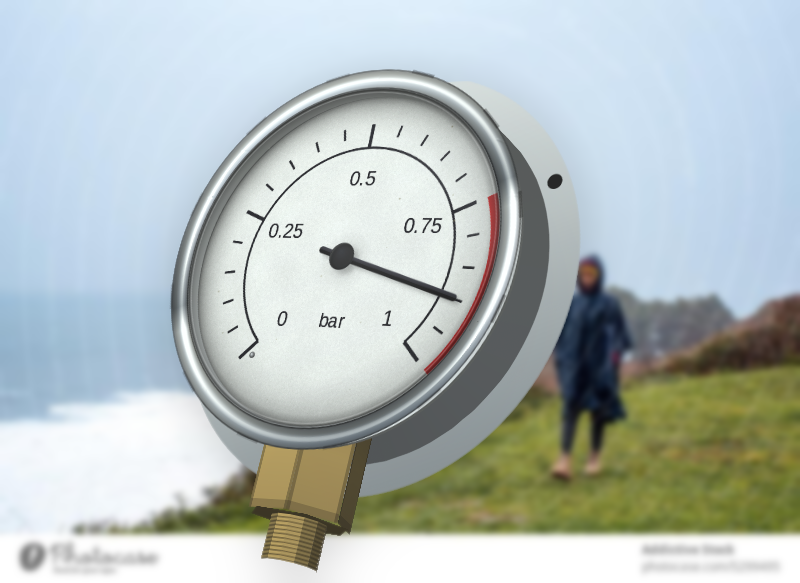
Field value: 0.9 bar
